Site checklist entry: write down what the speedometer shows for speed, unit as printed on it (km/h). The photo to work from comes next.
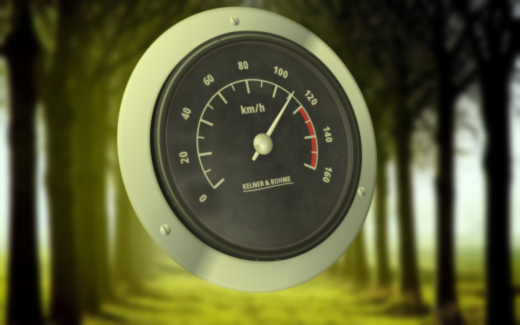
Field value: 110 km/h
